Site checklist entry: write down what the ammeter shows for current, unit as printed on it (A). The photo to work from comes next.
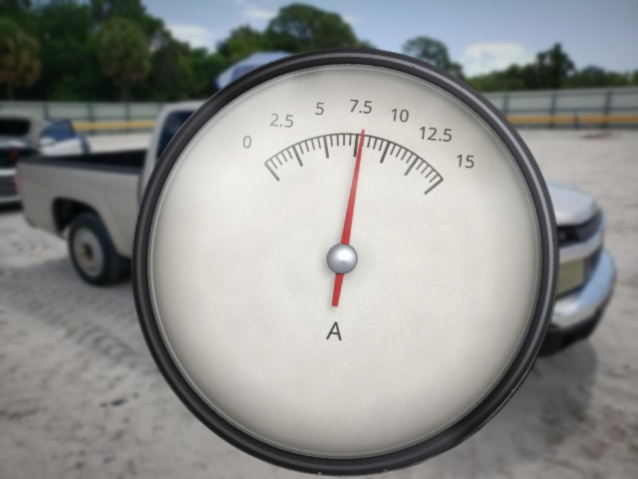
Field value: 8 A
